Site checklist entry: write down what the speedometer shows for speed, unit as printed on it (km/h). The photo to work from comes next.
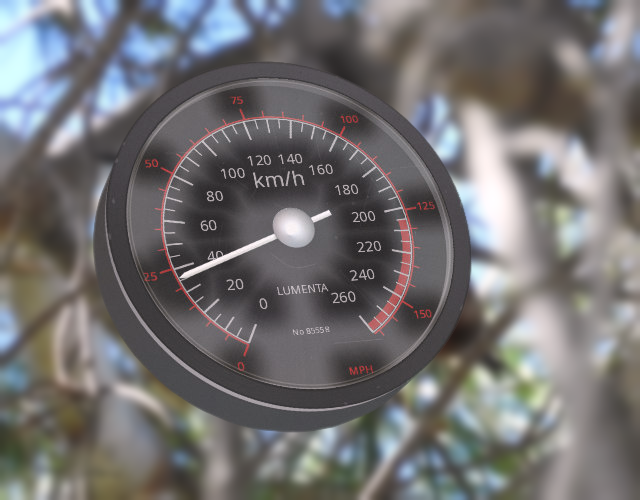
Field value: 35 km/h
